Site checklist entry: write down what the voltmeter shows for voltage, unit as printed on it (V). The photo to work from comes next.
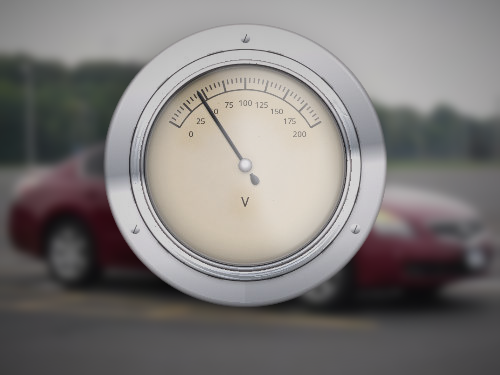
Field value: 45 V
